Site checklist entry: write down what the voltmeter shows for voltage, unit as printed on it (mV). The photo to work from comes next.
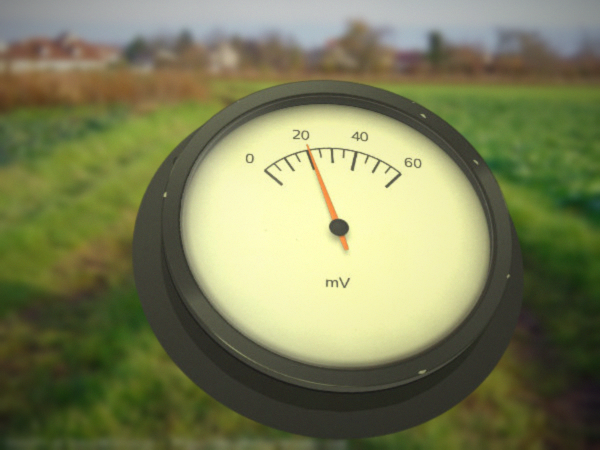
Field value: 20 mV
